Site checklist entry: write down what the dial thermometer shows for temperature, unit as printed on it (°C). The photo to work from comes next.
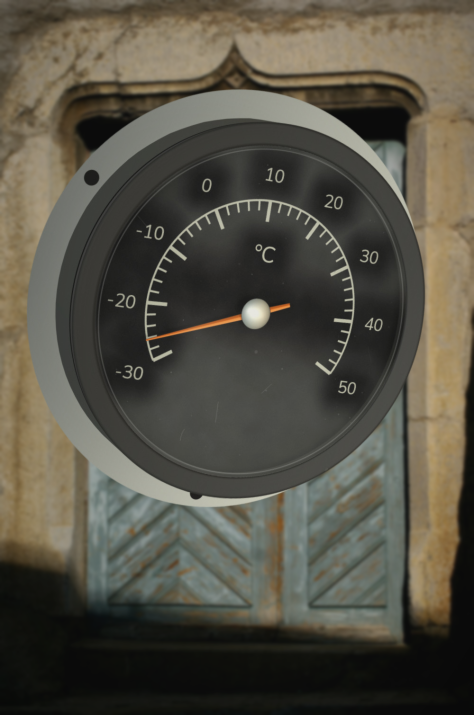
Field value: -26 °C
